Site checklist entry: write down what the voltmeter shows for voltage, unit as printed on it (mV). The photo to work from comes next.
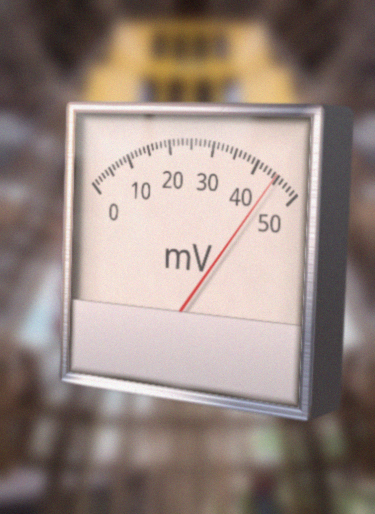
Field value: 45 mV
